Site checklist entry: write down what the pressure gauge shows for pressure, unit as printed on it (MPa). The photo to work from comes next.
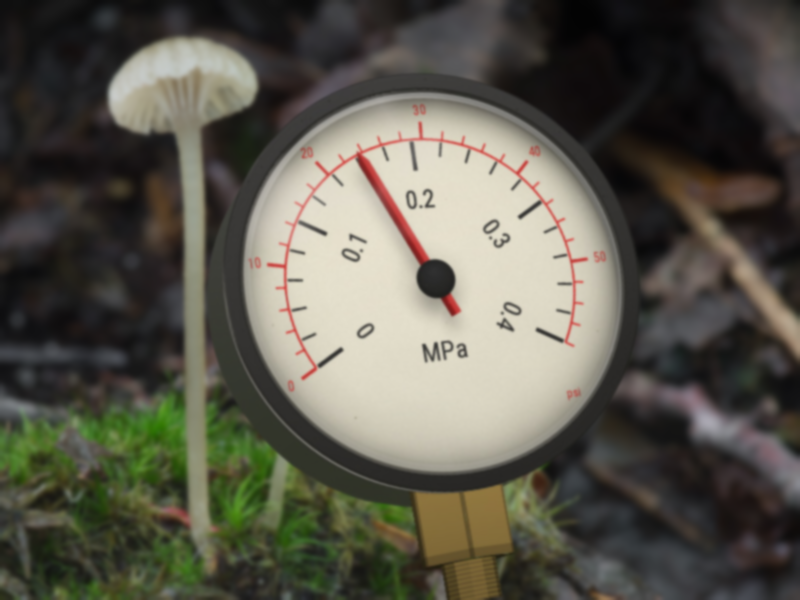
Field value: 0.16 MPa
